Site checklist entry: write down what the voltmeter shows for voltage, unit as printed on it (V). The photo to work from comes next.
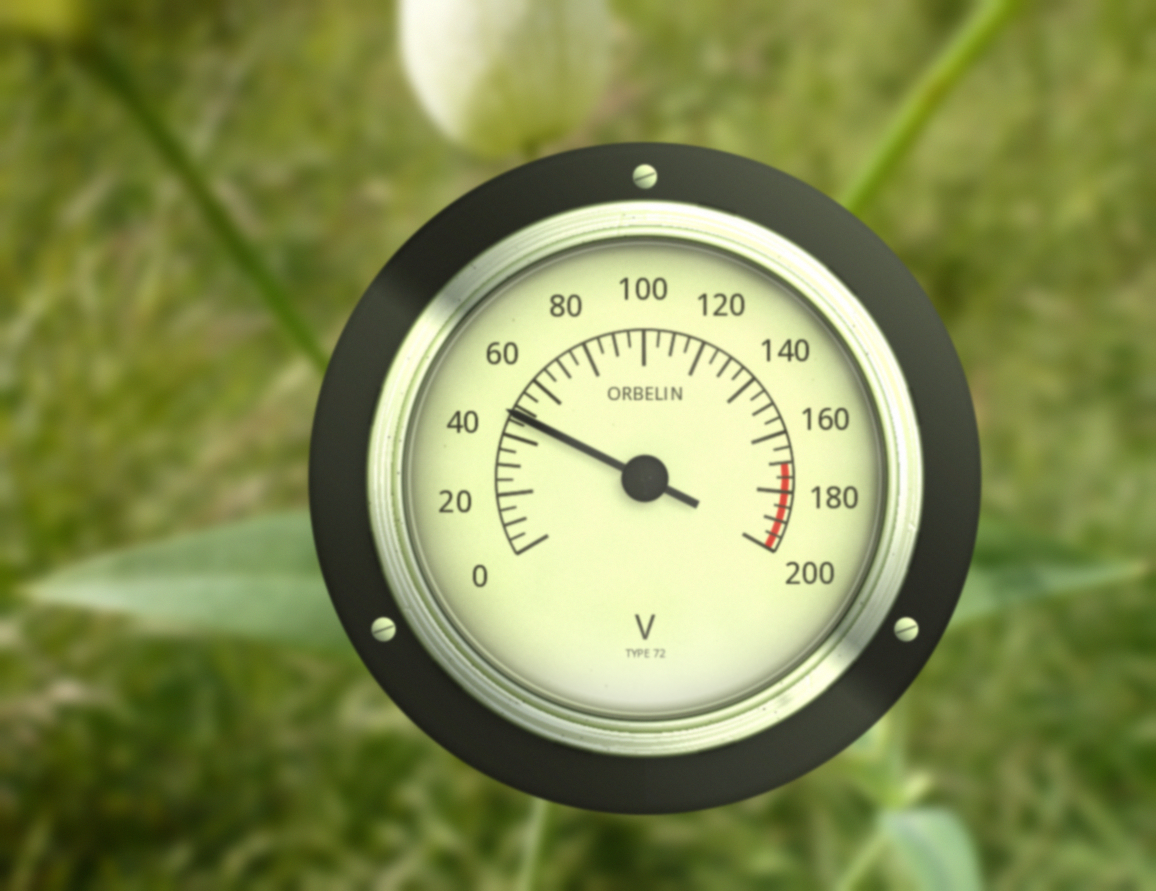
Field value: 47.5 V
